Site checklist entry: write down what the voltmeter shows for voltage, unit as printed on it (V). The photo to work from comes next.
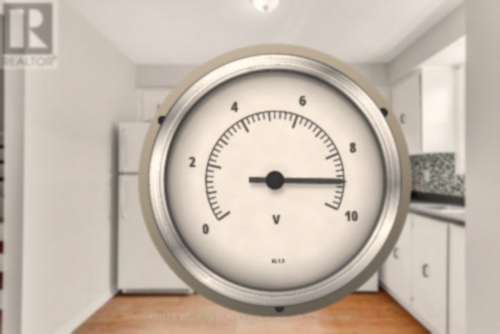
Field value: 9 V
